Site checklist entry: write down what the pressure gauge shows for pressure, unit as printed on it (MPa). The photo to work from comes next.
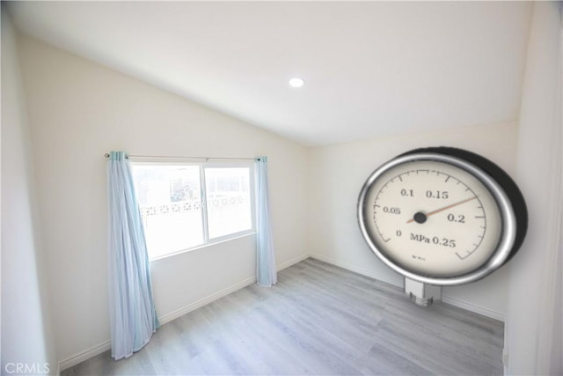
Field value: 0.18 MPa
